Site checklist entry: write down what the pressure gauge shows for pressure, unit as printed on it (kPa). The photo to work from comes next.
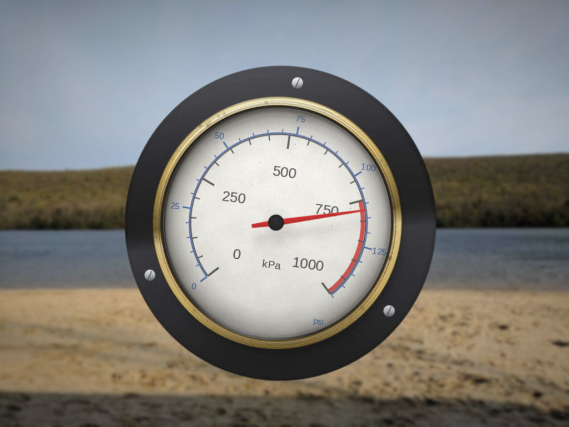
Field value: 775 kPa
